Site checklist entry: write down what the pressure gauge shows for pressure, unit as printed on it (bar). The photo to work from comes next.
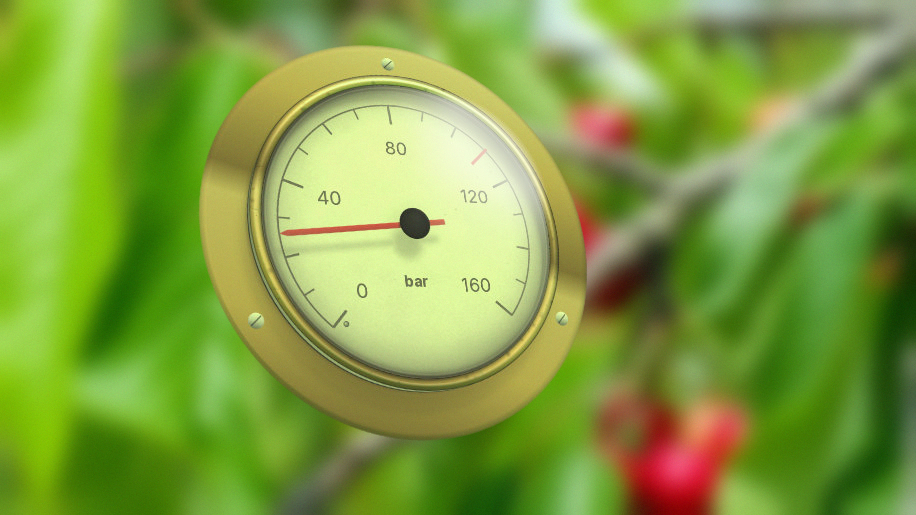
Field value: 25 bar
